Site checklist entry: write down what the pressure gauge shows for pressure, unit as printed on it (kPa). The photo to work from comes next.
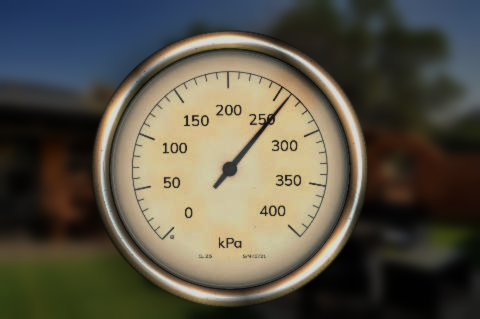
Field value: 260 kPa
